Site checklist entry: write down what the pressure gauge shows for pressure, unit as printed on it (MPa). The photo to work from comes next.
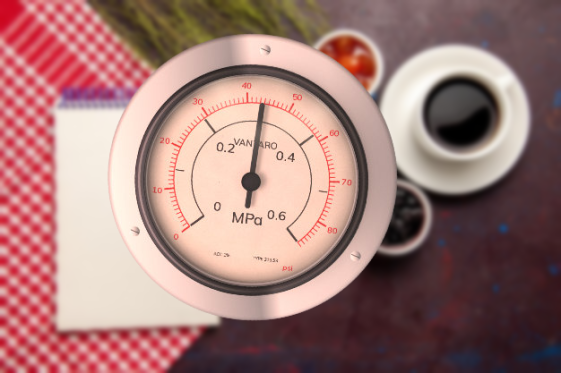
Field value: 0.3 MPa
